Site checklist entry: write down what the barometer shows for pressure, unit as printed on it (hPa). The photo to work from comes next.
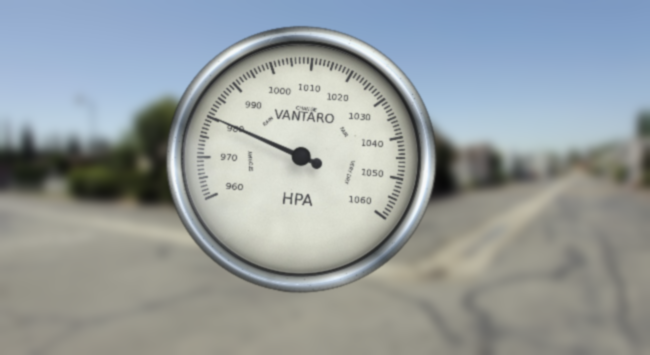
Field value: 980 hPa
